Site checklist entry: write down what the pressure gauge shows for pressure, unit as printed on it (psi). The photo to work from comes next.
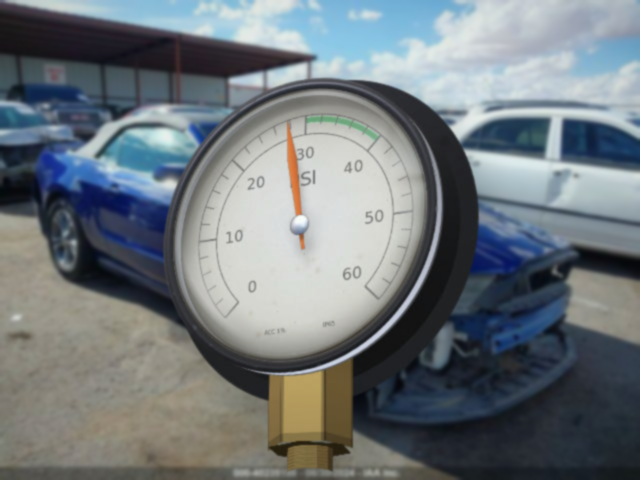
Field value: 28 psi
